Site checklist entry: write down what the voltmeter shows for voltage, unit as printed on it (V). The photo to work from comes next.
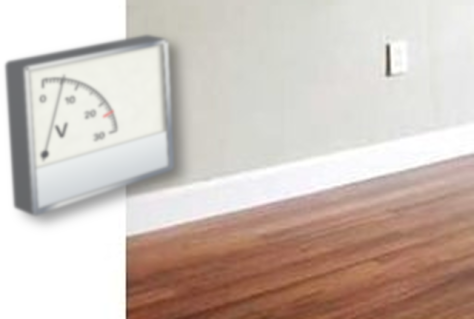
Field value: 5 V
